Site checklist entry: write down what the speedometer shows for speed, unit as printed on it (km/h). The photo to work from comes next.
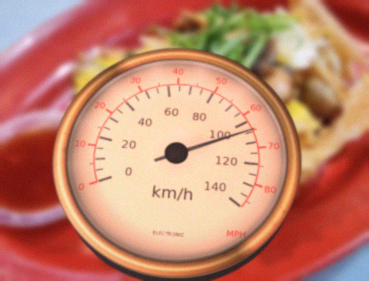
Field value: 105 km/h
